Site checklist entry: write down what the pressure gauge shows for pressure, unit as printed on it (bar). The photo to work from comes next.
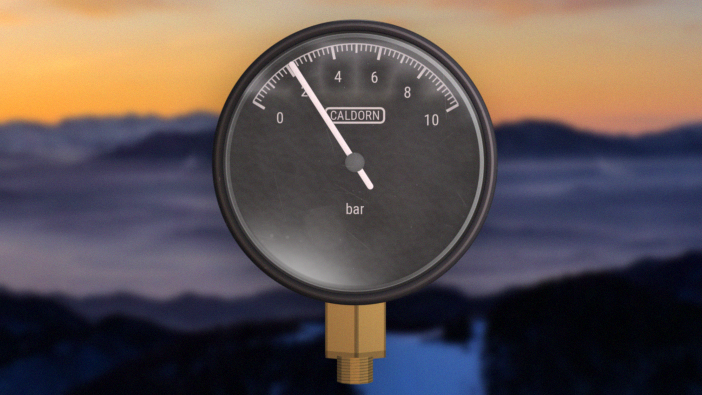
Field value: 2.2 bar
